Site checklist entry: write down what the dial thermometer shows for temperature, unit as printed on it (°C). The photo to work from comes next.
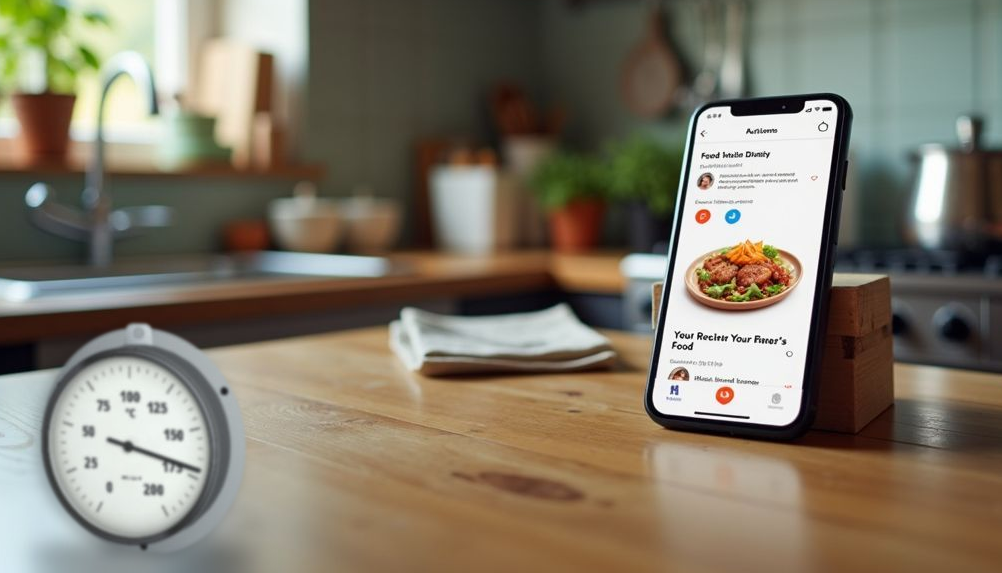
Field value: 170 °C
